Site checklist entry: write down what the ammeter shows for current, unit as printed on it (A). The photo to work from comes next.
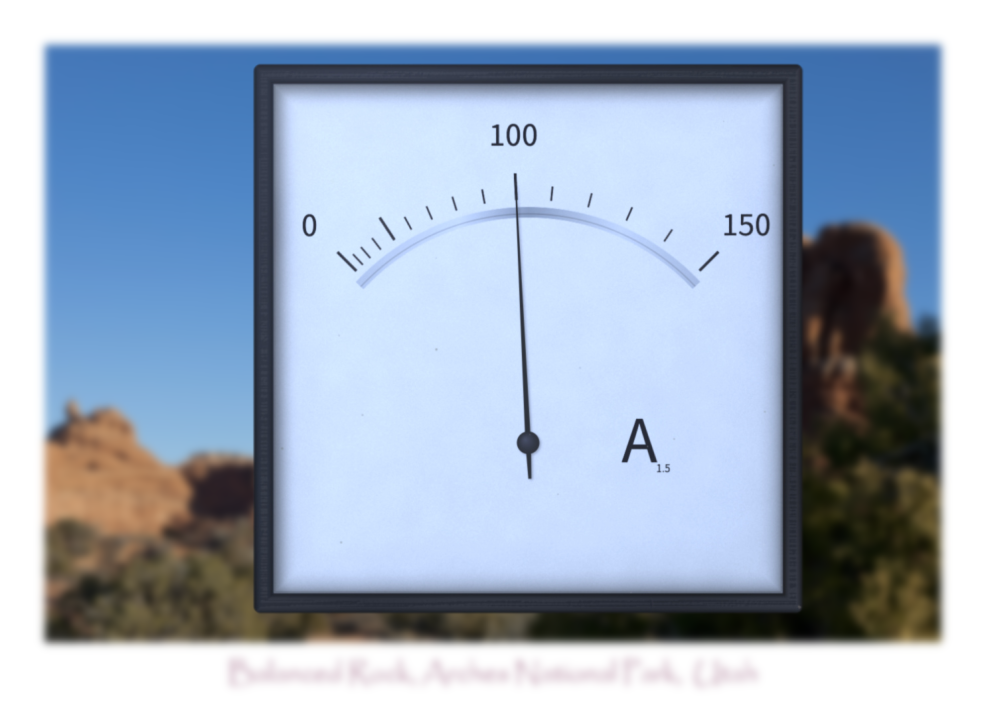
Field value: 100 A
